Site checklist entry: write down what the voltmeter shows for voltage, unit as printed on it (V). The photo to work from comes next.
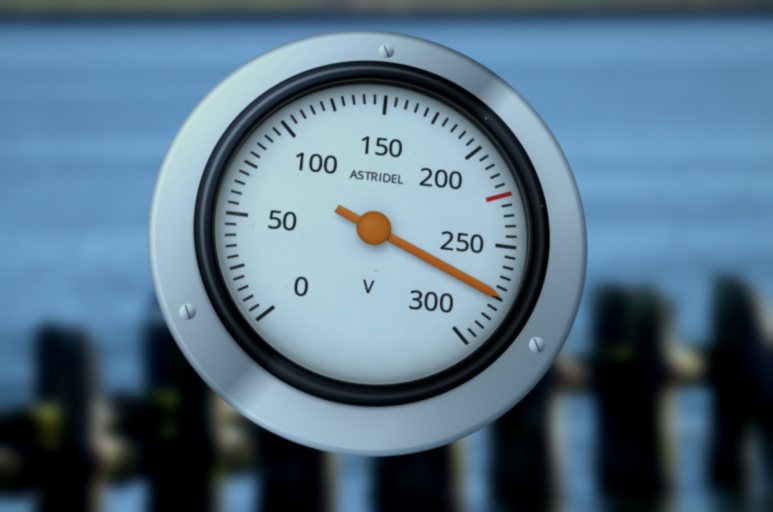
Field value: 275 V
